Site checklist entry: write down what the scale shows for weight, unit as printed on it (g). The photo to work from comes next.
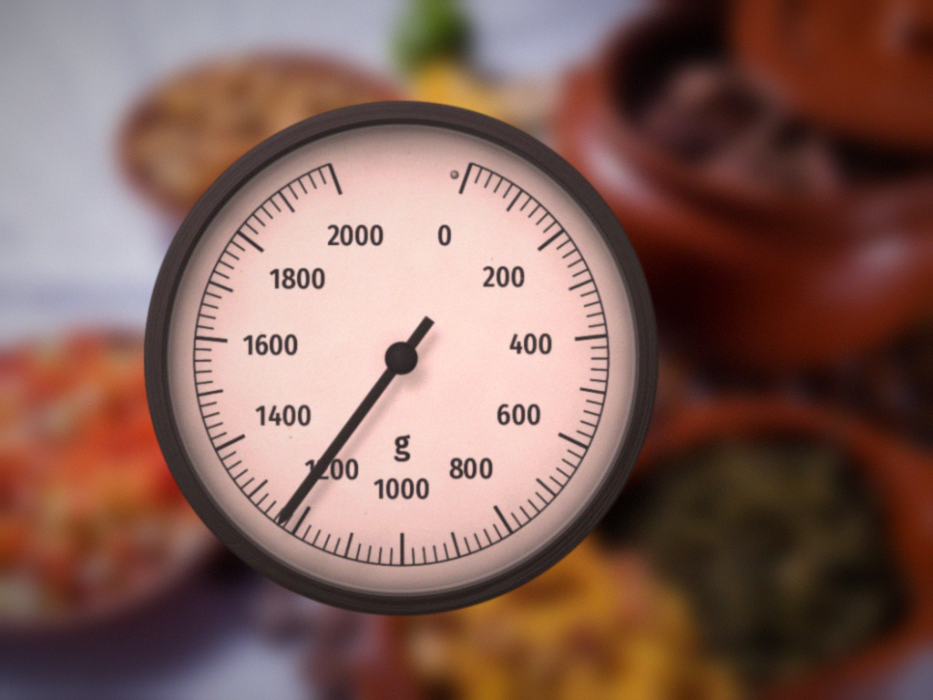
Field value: 1230 g
